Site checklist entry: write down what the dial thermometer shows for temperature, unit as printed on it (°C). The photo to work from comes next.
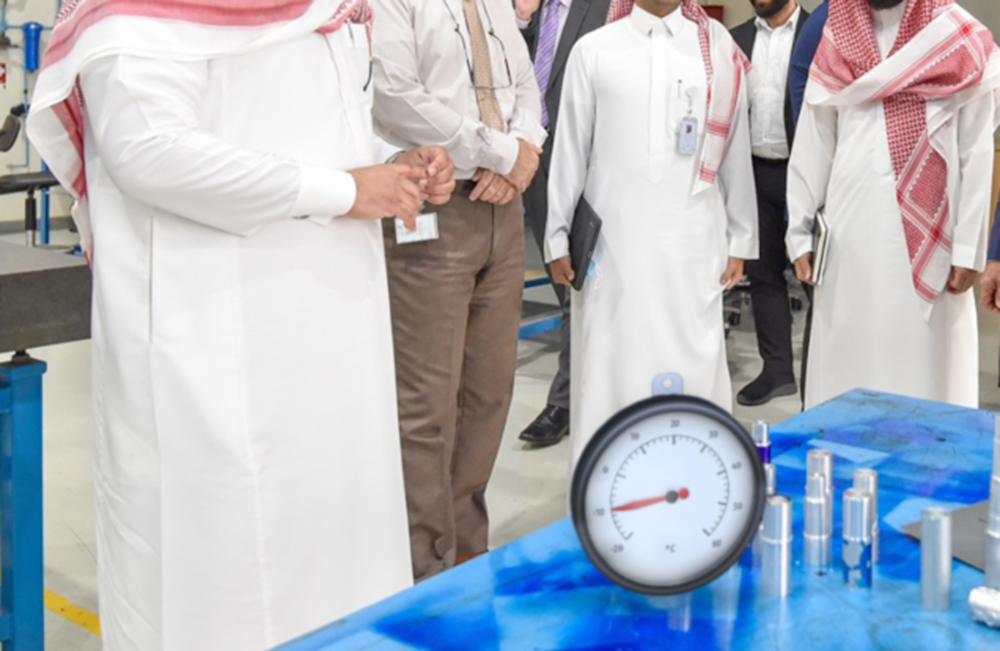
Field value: -10 °C
